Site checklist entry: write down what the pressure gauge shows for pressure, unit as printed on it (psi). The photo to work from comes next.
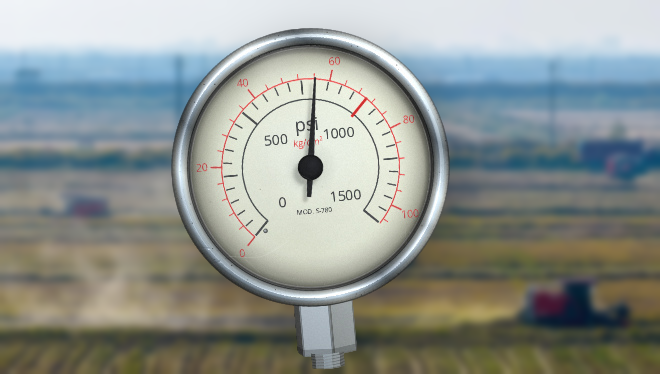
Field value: 800 psi
